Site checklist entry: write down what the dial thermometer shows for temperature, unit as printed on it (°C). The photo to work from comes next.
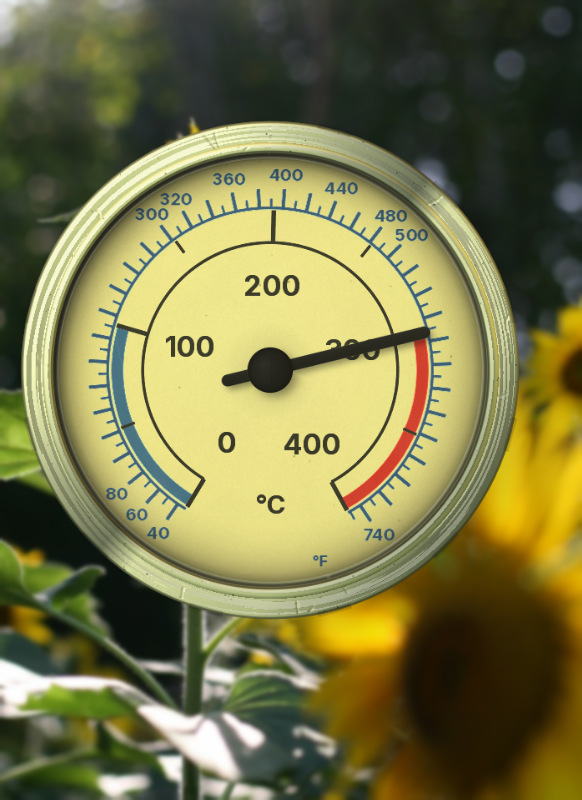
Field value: 300 °C
